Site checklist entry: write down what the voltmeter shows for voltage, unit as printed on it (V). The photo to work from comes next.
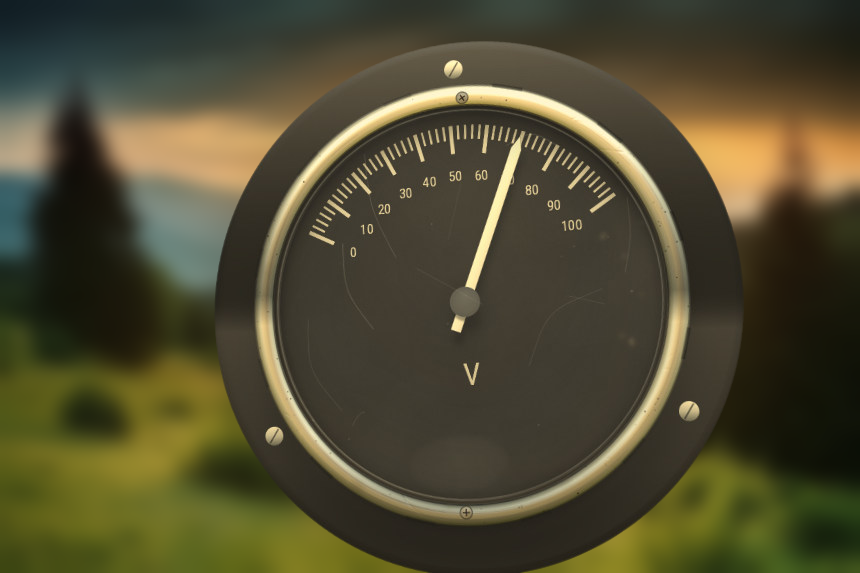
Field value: 70 V
